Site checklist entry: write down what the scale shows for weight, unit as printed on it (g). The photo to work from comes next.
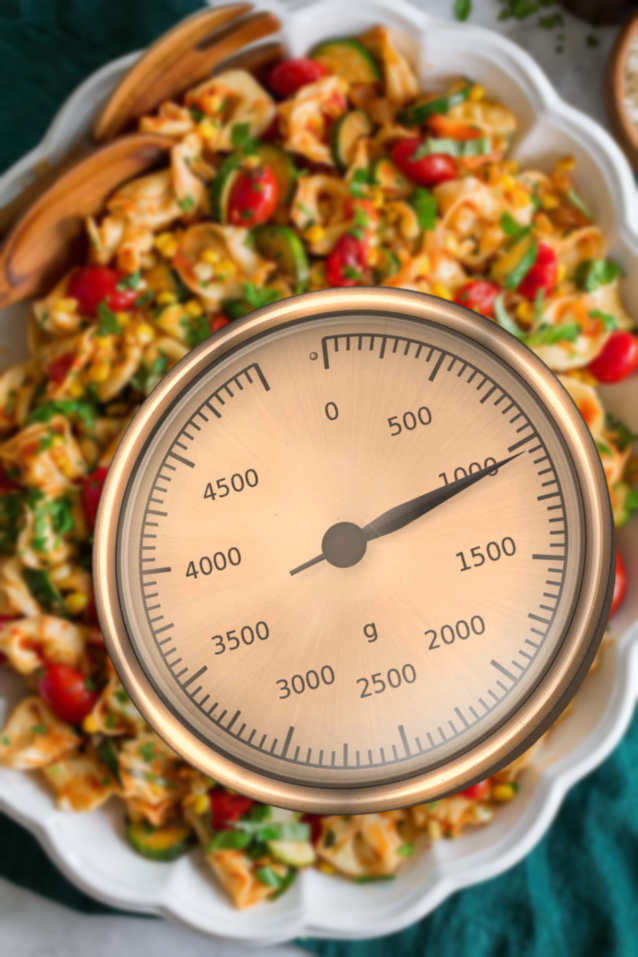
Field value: 1050 g
